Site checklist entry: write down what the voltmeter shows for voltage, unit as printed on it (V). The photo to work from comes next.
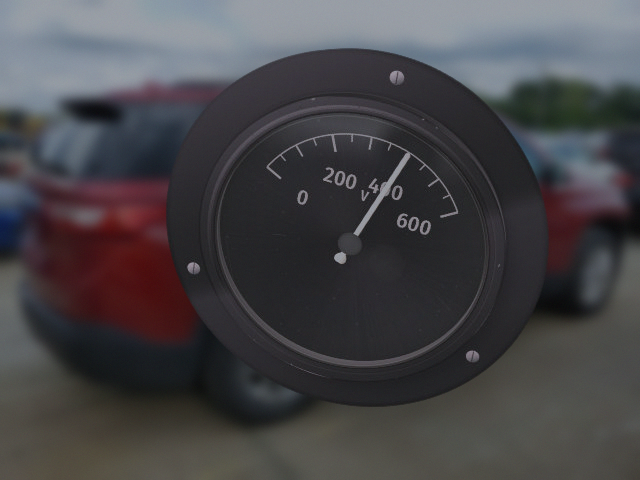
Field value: 400 V
